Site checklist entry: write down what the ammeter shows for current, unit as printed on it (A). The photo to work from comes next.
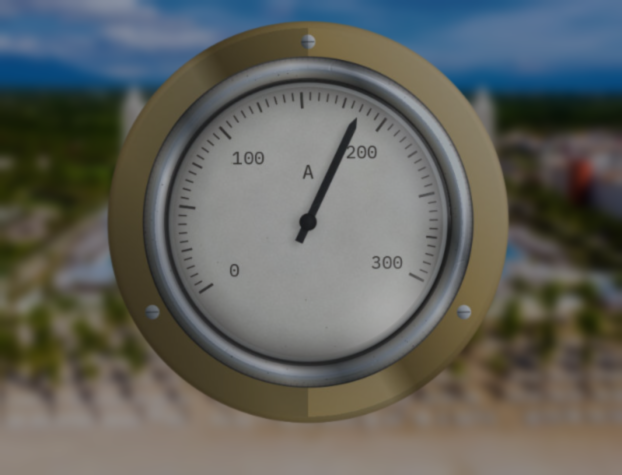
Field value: 185 A
